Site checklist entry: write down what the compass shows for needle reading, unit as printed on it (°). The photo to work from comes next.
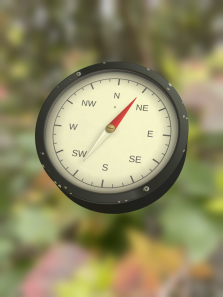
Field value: 30 °
